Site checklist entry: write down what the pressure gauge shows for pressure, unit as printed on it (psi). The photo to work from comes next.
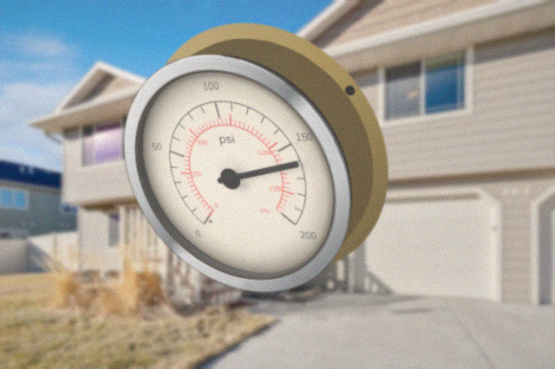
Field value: 160 psi
